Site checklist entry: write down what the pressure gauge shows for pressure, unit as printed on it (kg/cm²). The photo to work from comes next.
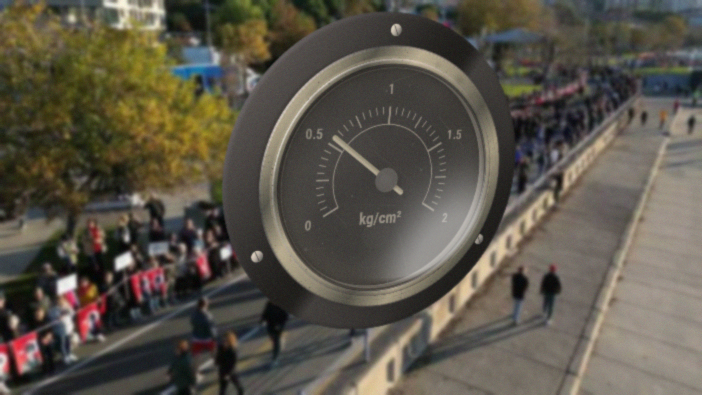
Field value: 0.55 kg/cm²
